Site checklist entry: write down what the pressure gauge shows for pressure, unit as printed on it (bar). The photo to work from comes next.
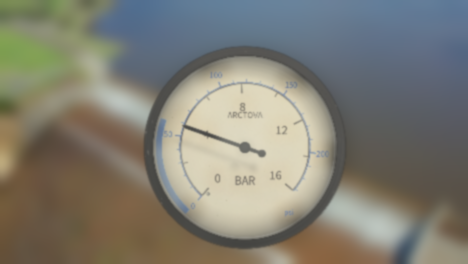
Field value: 4 bar
